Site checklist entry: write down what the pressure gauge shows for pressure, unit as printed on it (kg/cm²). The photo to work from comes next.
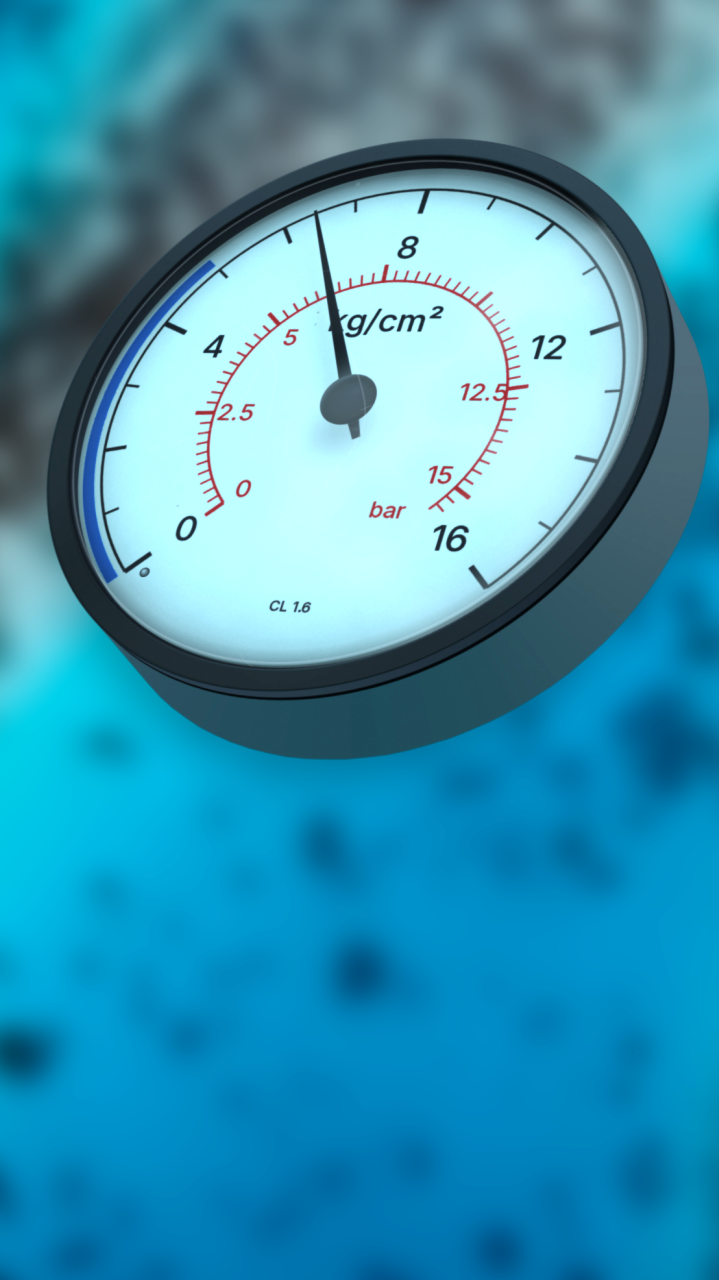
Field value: 6.5 kg/cm²
